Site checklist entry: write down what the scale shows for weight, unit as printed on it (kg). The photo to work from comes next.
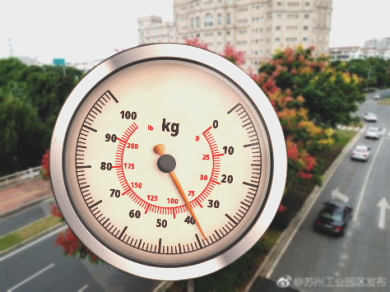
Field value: 38 kg
